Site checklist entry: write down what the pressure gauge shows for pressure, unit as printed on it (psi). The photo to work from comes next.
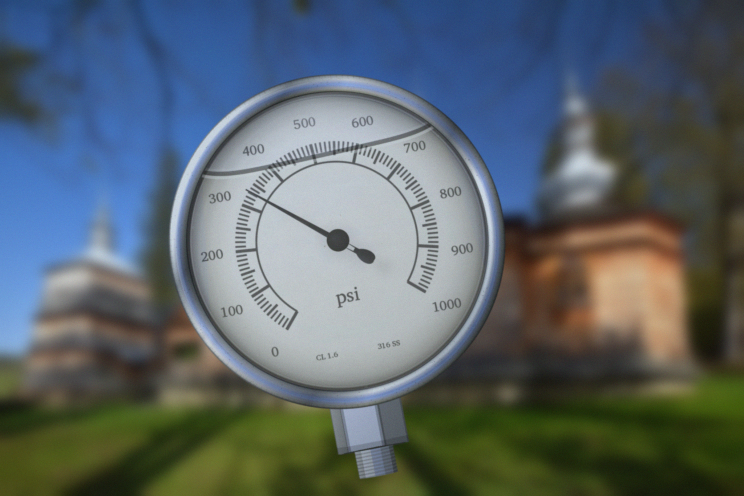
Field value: 330 psi
